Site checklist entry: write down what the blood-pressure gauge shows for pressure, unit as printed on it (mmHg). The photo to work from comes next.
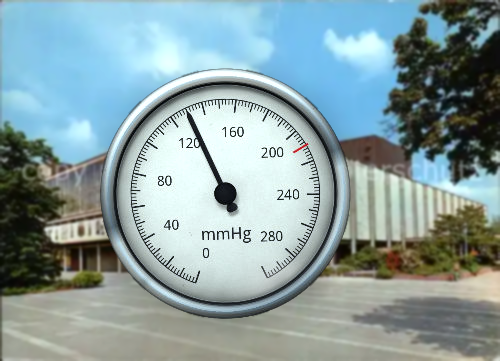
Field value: 130 mmHg
